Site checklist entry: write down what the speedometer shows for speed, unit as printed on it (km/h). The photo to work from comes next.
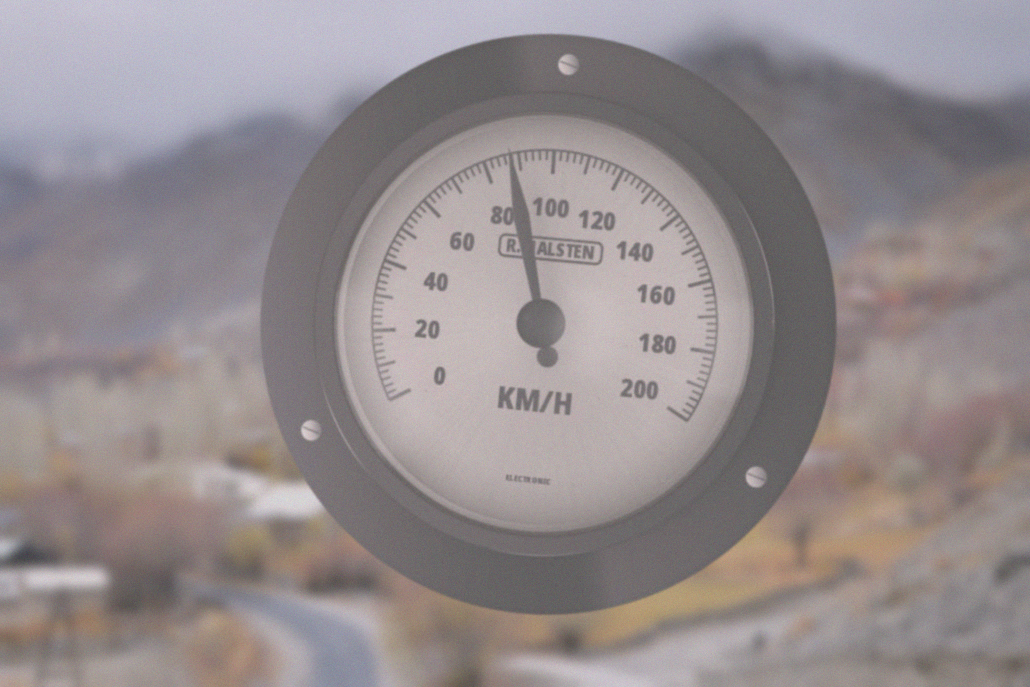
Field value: 88 km/h
